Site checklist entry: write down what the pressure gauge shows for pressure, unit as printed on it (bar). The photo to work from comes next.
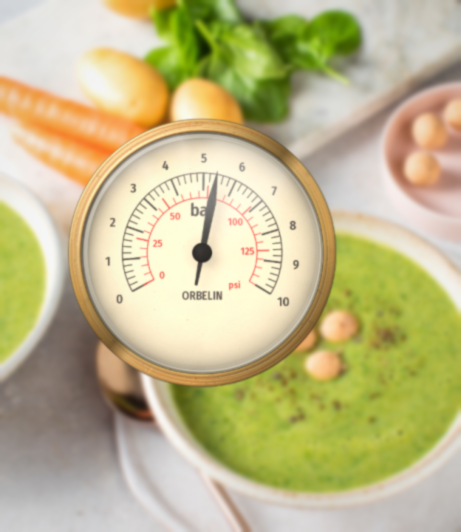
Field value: 5.4 bar
